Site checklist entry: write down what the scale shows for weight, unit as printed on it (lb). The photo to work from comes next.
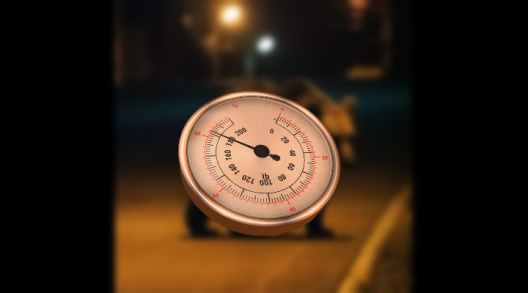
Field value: 180 lb
